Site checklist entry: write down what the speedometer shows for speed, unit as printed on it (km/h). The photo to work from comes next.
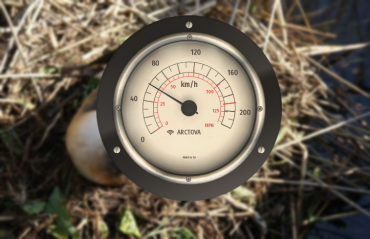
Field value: 60 km/h
